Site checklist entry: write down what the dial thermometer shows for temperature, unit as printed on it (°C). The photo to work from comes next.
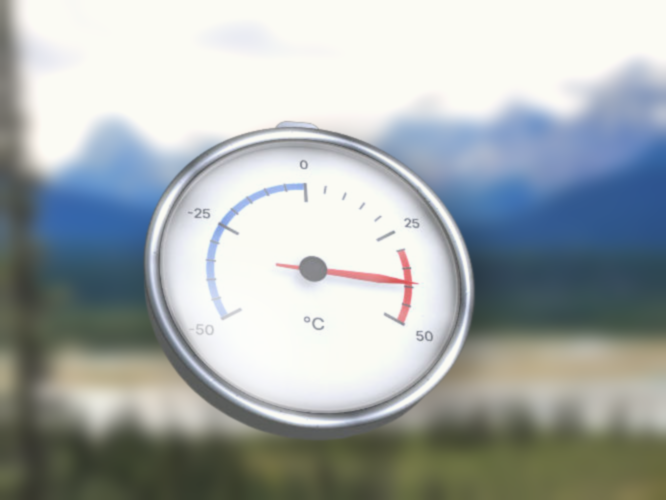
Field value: 40 °C
